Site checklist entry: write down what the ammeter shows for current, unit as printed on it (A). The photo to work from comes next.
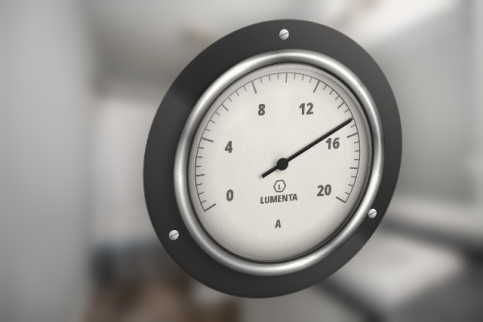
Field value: 15 A
